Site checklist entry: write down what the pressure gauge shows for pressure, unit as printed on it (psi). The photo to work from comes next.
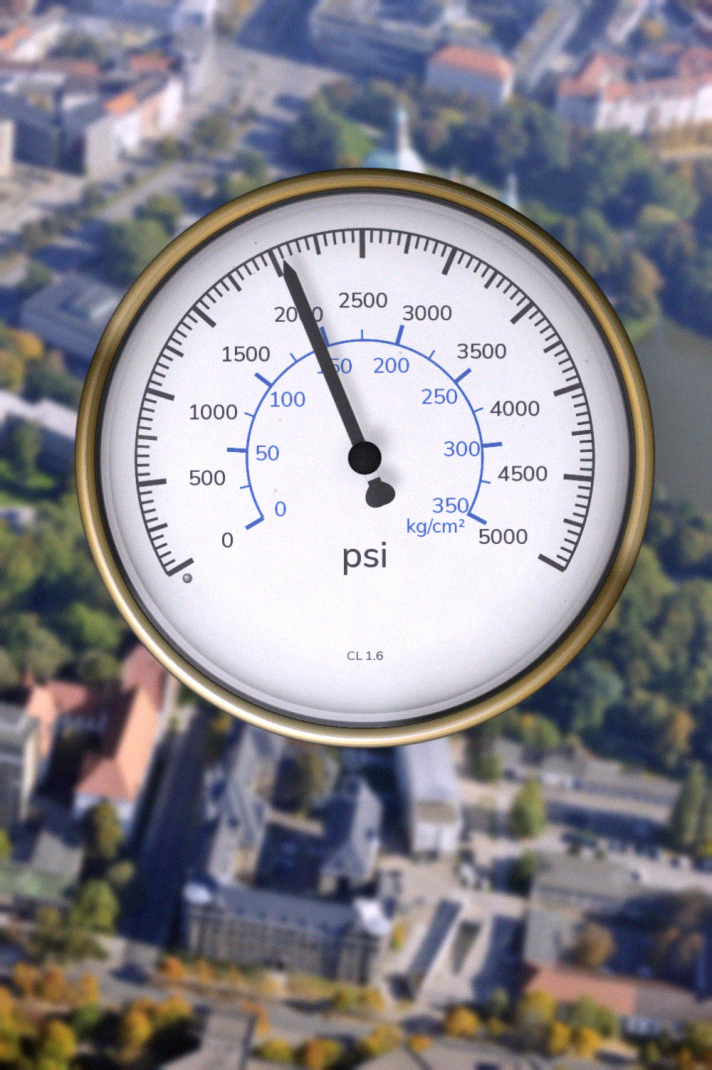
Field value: 2050 psi
